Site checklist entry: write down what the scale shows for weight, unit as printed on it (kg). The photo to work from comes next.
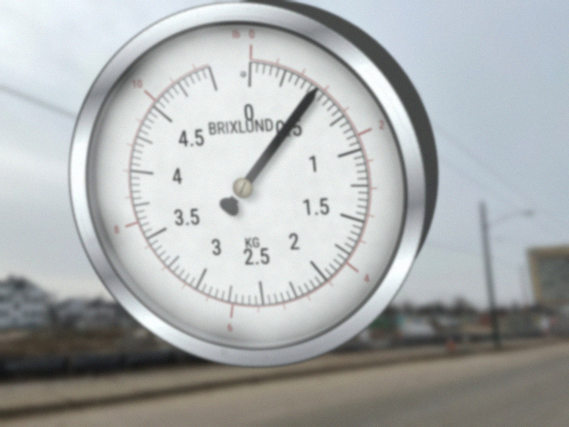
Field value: 0.5 kg
